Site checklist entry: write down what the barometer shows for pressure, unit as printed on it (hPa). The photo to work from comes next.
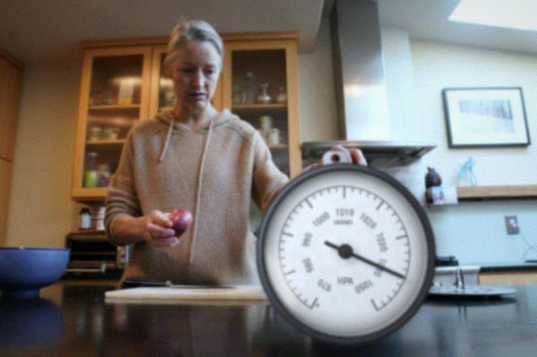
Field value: 1040 hPa
